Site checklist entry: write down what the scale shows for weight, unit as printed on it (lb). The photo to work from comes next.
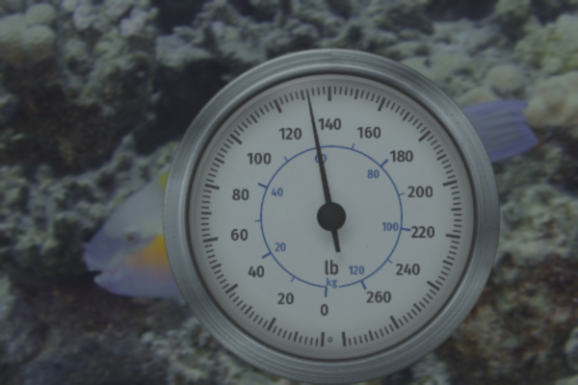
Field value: 132 lb
